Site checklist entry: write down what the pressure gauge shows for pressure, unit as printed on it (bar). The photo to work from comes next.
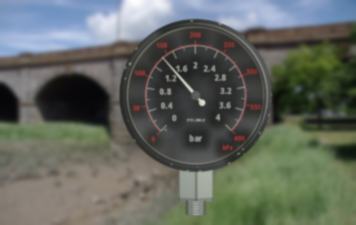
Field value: 1.4 bar
